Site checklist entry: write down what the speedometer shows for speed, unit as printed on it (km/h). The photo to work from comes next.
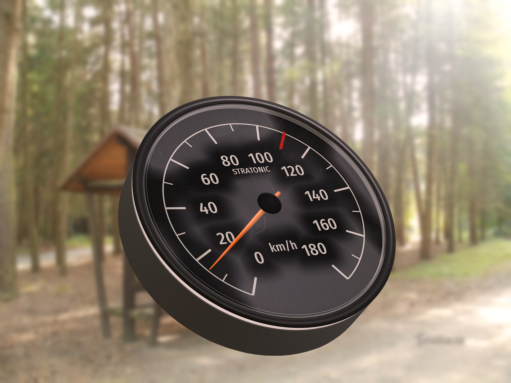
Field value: 15 km/h
